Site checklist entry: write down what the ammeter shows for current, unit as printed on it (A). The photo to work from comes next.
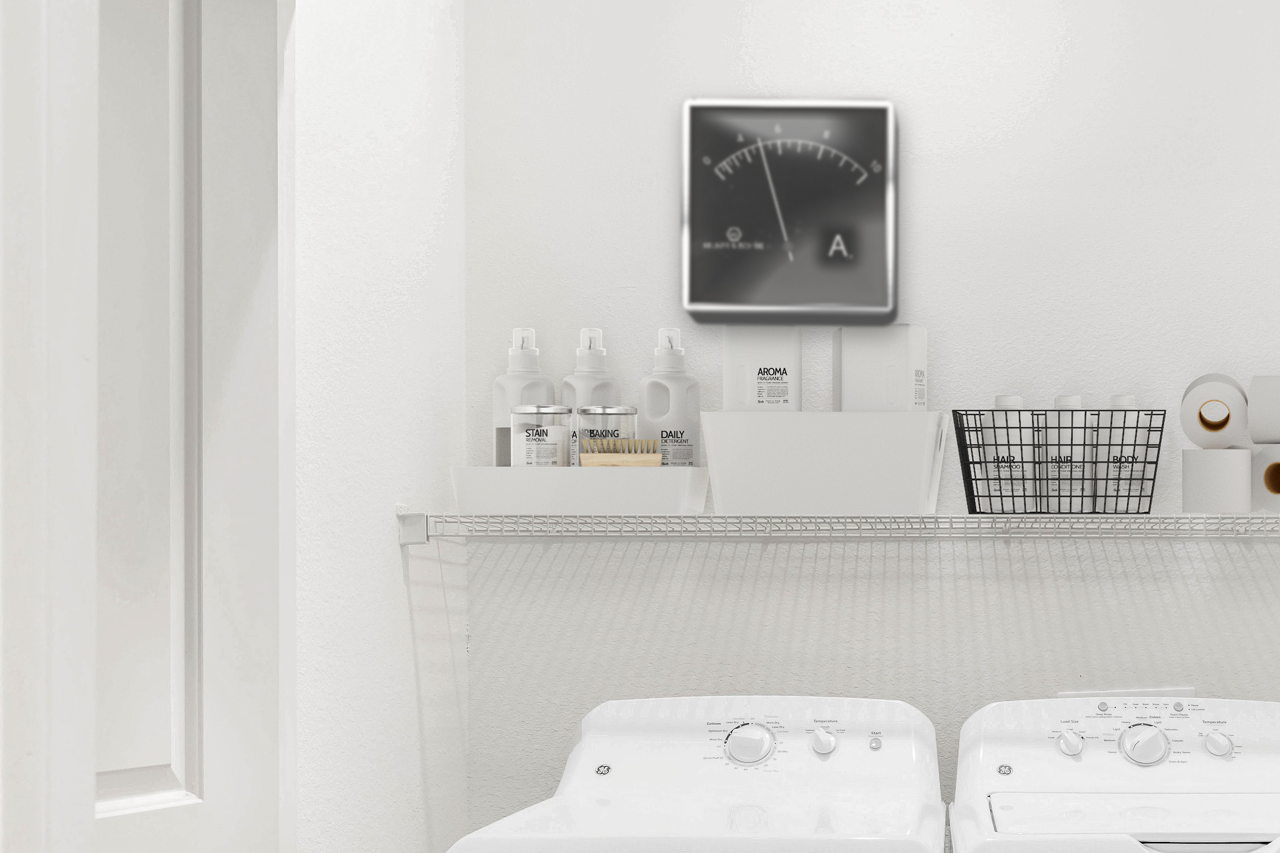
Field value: 5 A
